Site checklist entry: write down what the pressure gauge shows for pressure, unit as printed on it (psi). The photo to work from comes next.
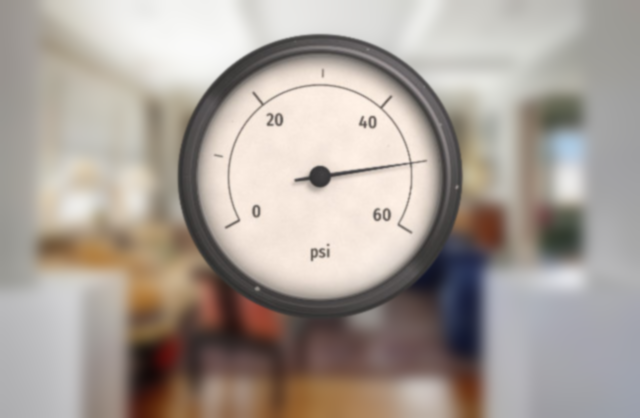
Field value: 50 psi
